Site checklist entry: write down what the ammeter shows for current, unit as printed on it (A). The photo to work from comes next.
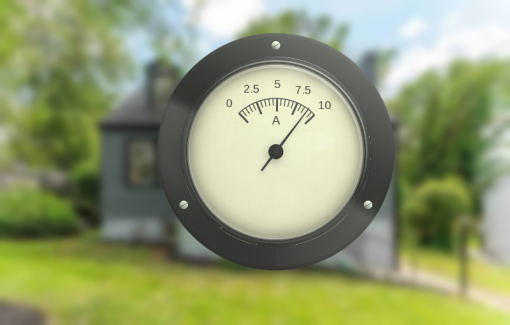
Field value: 9 A
